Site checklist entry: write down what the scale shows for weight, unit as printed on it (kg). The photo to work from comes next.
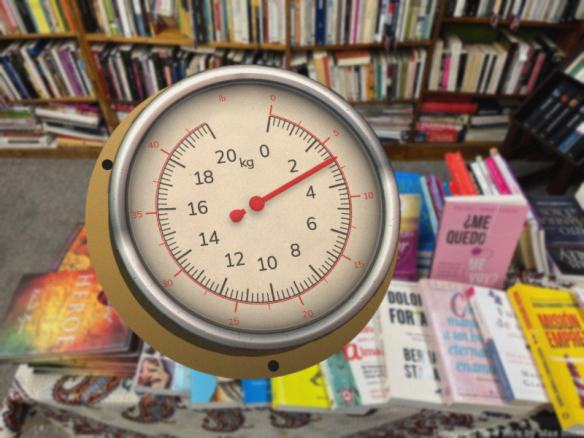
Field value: 3 kg
